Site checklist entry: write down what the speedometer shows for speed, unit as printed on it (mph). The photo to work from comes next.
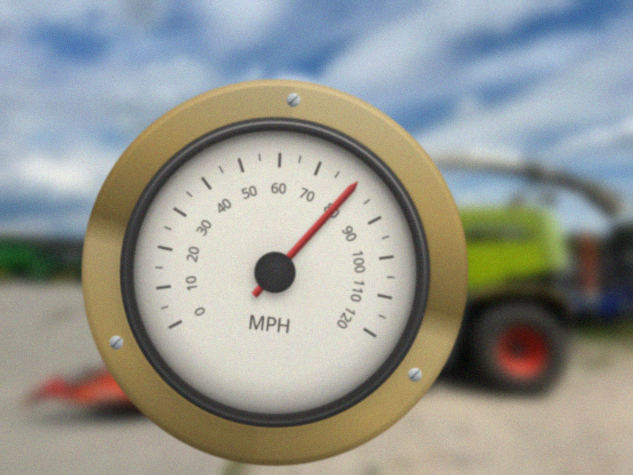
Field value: 80 mph
